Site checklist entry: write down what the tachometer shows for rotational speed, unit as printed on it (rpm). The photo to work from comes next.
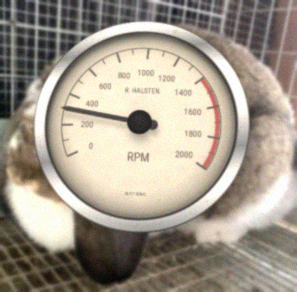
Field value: 300 rpm
